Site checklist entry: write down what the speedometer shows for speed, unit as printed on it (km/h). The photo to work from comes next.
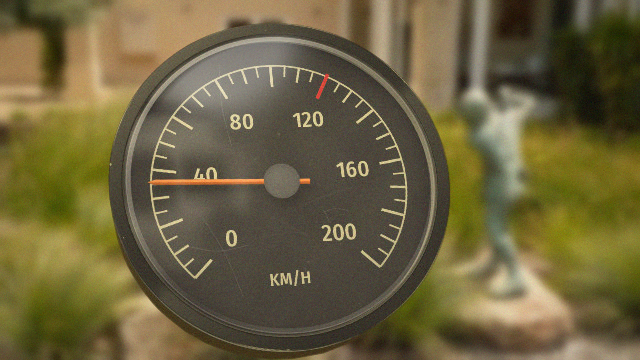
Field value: 35 km/h
